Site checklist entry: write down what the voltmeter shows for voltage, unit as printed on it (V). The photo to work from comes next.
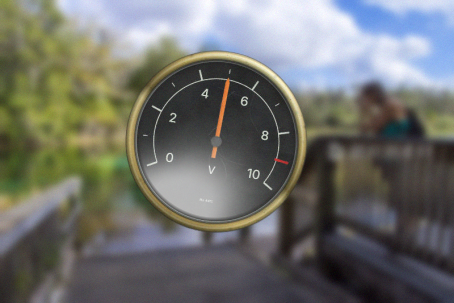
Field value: 5 V
